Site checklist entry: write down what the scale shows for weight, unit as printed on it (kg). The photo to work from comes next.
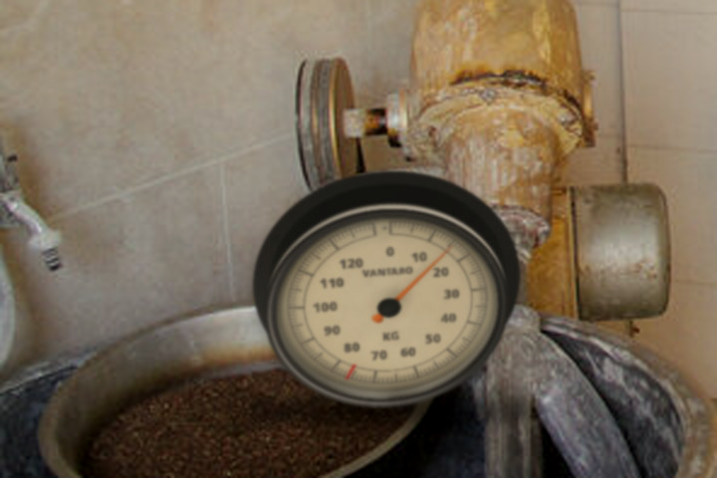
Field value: 15 kg
